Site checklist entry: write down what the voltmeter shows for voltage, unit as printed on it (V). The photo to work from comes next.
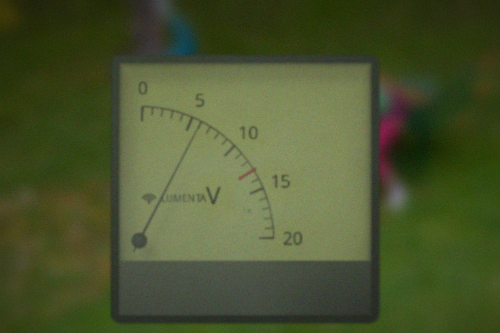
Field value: 6 V
